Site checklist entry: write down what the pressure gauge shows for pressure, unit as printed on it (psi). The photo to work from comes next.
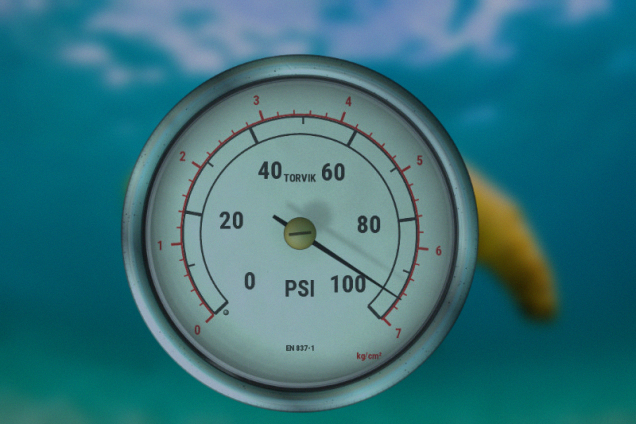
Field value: 95 psi
